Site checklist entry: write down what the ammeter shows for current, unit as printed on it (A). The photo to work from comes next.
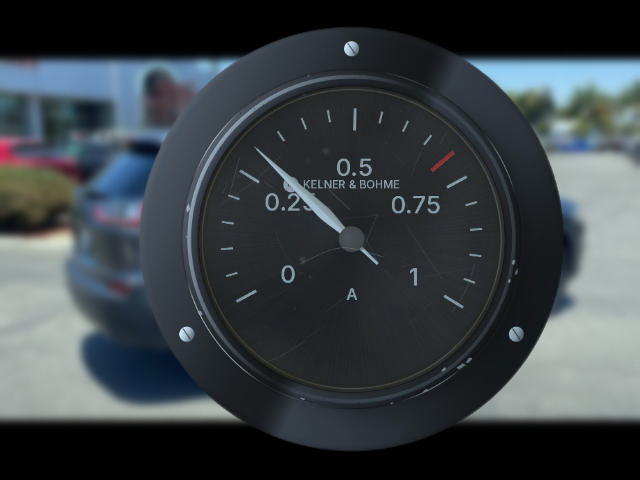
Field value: 0.3 A
